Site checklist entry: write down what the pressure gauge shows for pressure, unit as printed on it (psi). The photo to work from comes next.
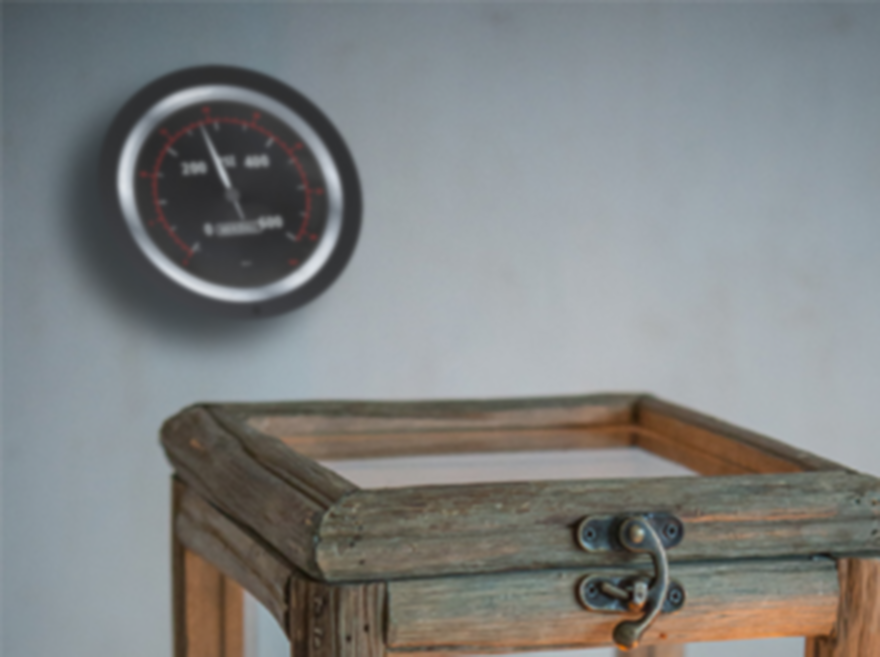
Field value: 275 psi
